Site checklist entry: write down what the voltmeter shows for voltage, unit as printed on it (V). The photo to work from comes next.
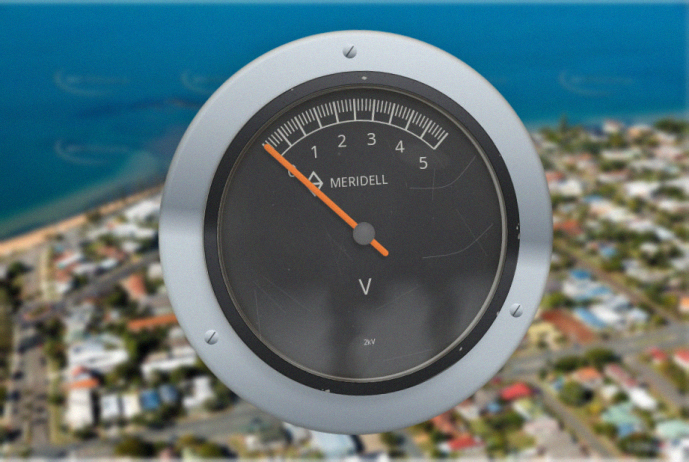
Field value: 0 V
